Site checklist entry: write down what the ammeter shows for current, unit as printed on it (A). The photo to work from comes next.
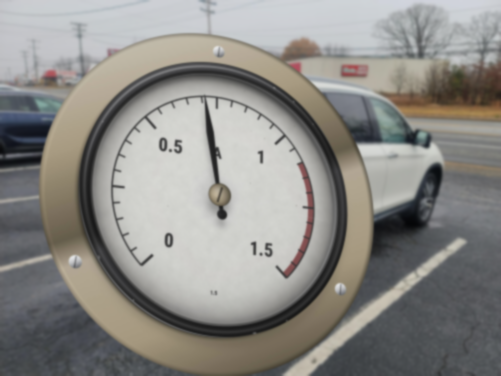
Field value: 0.7 A
